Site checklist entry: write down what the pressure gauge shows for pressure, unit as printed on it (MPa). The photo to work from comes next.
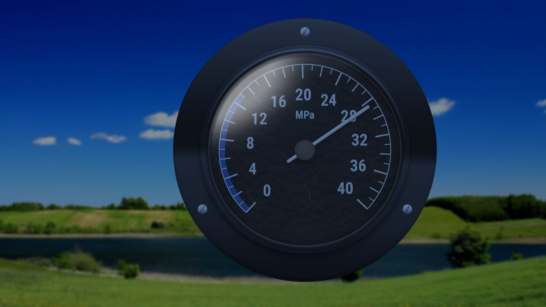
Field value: 28.5 MPa
